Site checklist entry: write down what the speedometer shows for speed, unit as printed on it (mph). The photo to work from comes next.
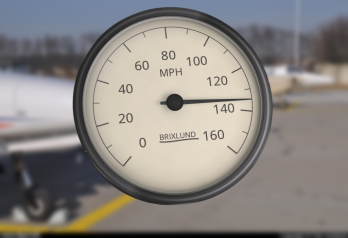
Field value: 135 mph
